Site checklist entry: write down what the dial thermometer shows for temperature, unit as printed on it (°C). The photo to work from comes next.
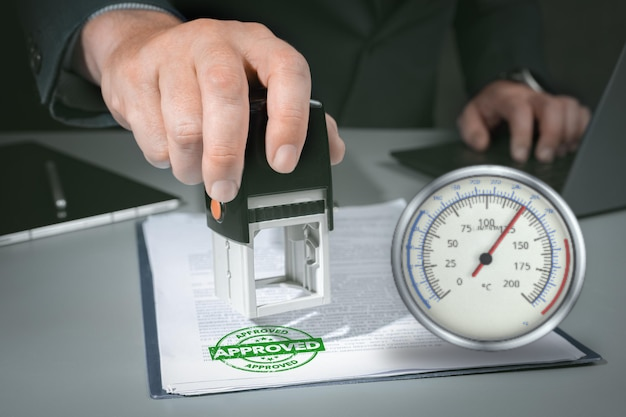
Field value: 125 °C
